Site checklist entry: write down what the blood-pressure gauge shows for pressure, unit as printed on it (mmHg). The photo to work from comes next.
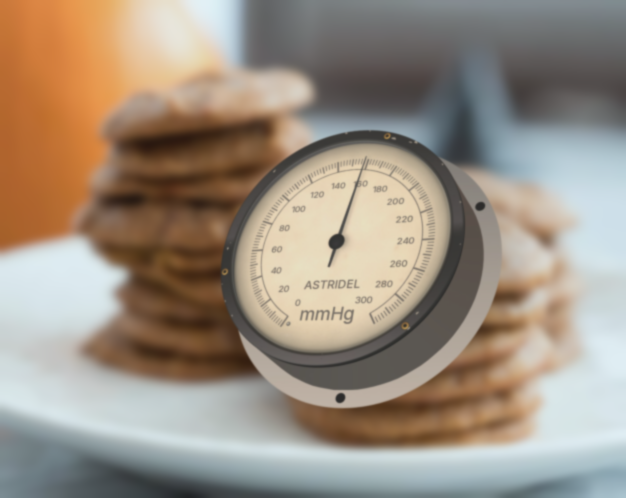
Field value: 160 mmHg
